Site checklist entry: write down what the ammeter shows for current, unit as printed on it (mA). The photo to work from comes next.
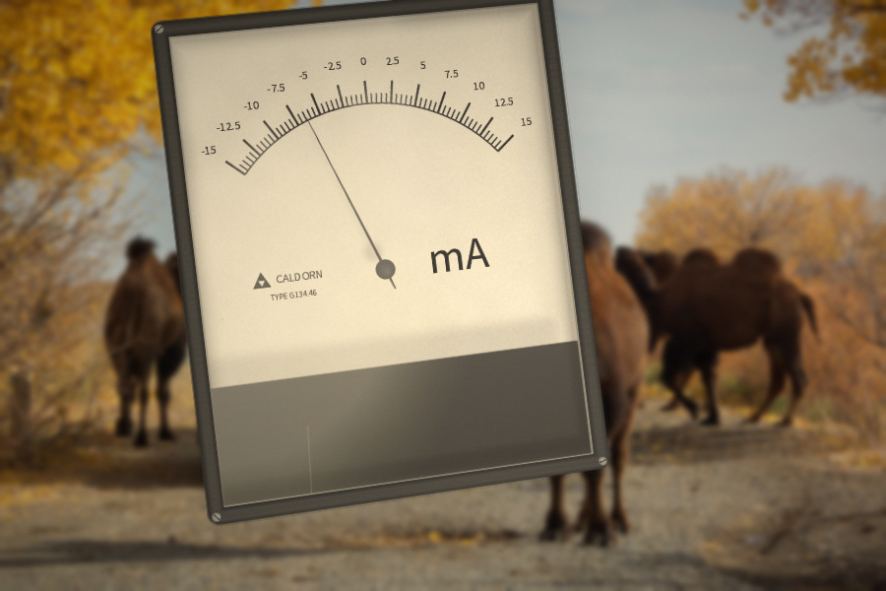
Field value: -6.5 mA
